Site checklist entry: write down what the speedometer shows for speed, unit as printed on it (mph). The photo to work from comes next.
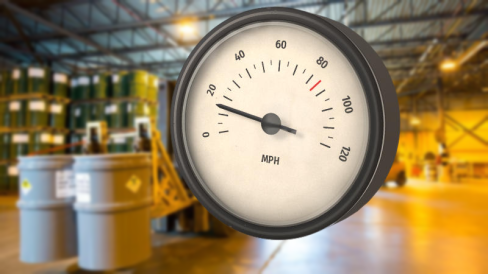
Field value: 15 mph
